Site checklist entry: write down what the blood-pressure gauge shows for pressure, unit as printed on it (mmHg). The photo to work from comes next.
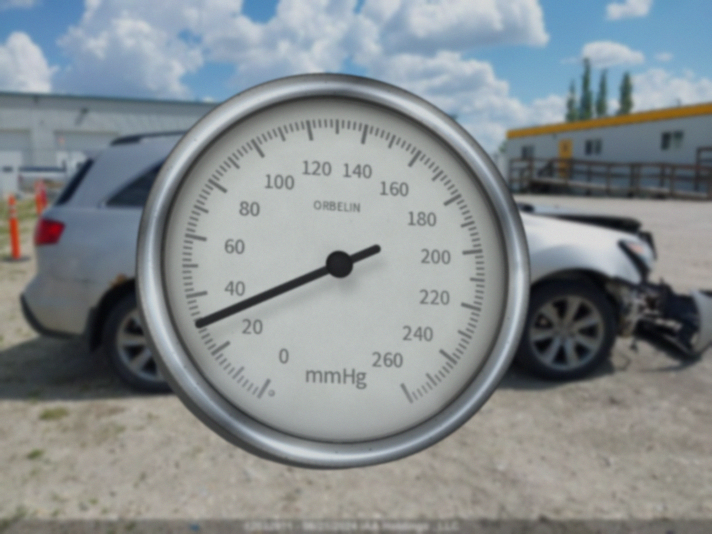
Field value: 30 mmHg
